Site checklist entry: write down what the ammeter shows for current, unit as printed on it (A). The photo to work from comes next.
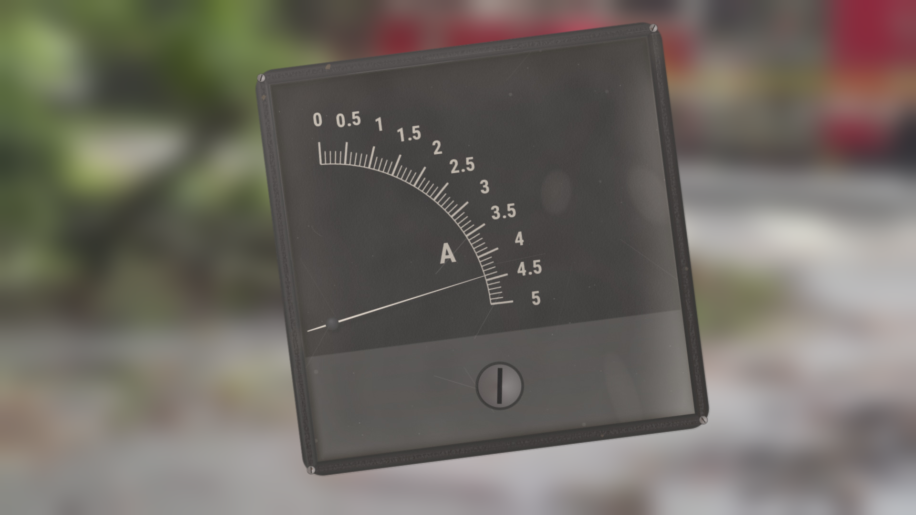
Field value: 4.4 A
